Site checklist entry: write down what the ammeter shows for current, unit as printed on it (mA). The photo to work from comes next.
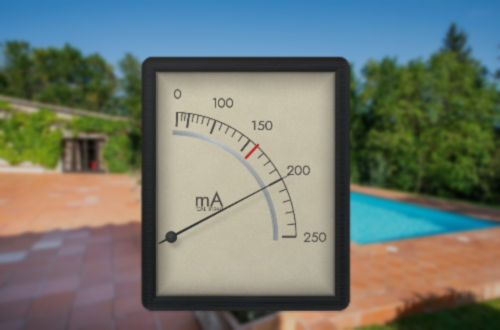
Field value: 200 mA
